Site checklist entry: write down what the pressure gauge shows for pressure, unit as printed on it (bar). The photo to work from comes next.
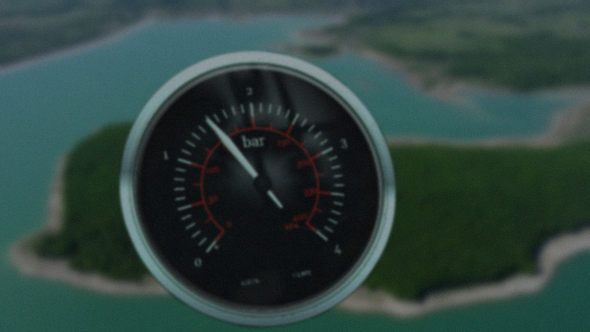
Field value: 1.5 bar
